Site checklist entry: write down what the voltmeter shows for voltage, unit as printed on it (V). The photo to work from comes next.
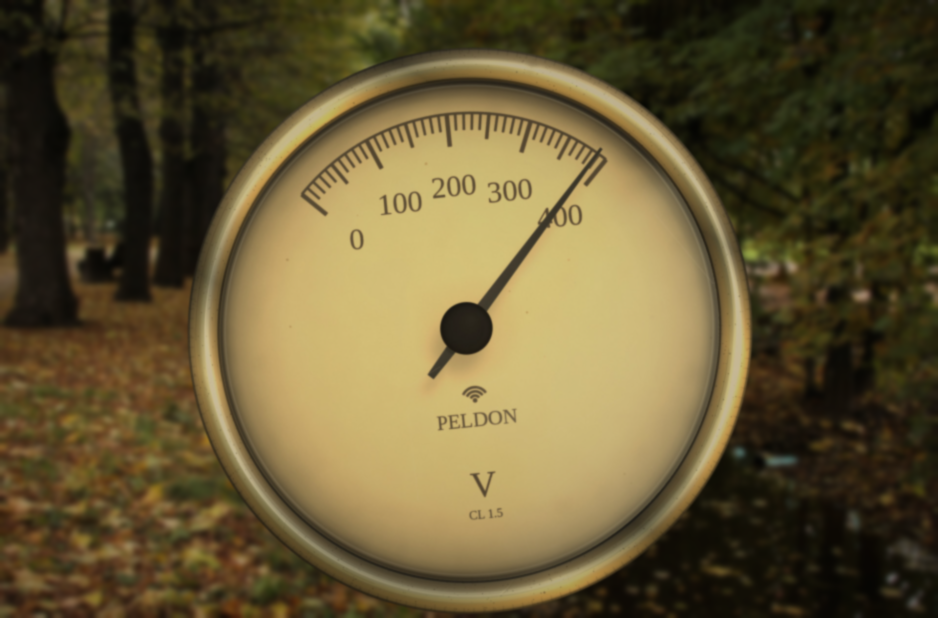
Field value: 390 V
